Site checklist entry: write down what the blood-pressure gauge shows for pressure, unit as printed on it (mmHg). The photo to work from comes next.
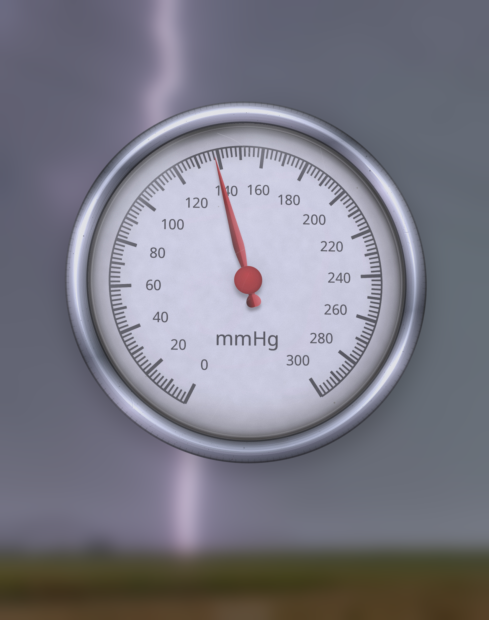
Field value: 138 mmHg
